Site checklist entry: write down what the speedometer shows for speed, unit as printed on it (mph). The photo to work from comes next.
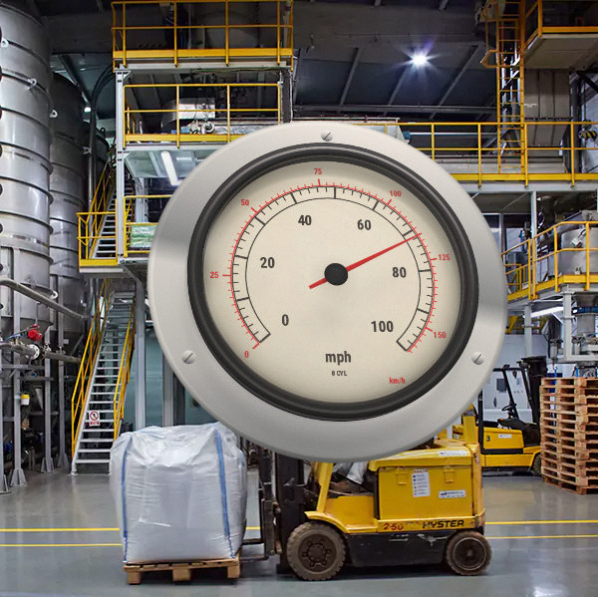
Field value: 72 mph
